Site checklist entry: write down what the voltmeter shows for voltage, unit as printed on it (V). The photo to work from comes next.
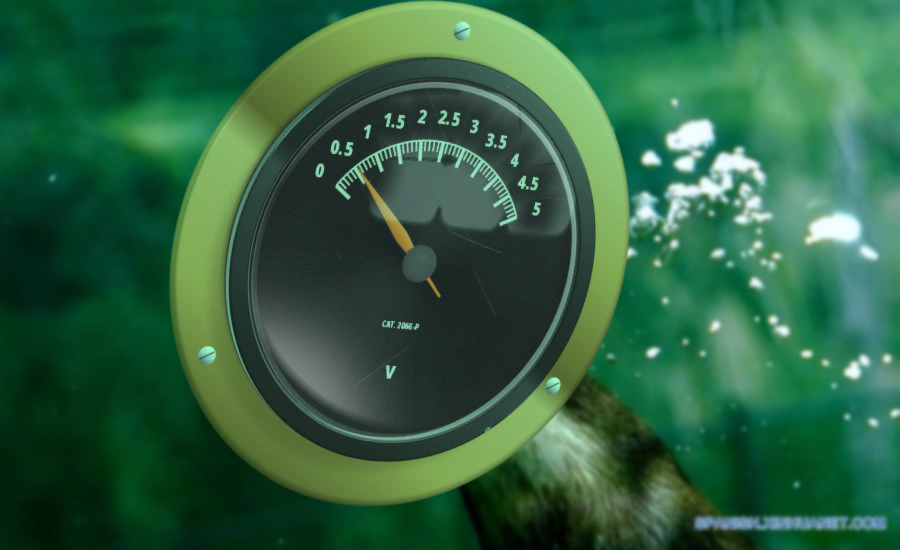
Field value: 0.5 V
